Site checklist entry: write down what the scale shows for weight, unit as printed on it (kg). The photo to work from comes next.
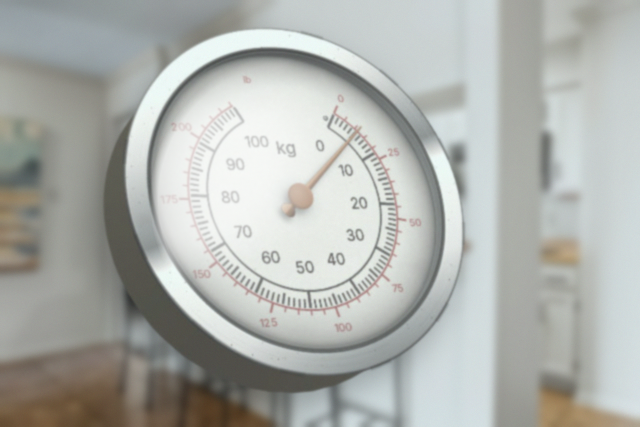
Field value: 5 kg
